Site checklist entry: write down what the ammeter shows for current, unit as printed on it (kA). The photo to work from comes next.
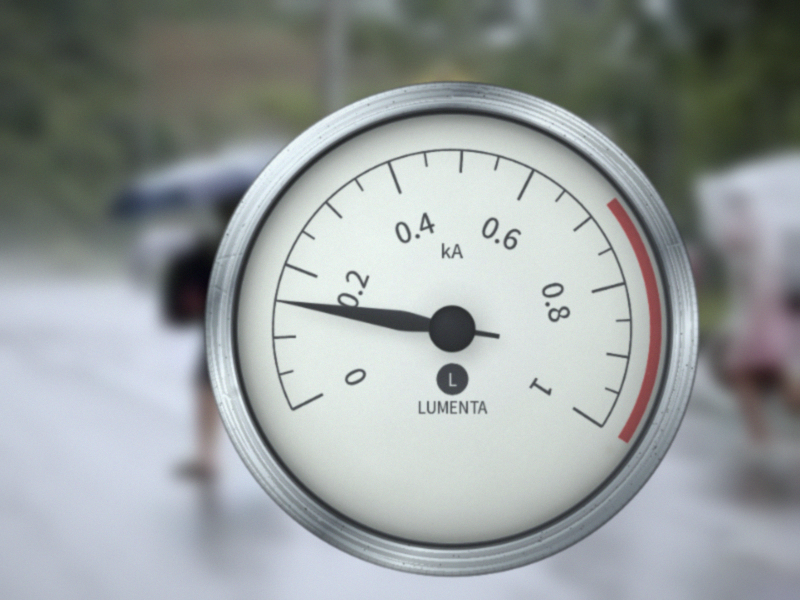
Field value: 0.15 kA
